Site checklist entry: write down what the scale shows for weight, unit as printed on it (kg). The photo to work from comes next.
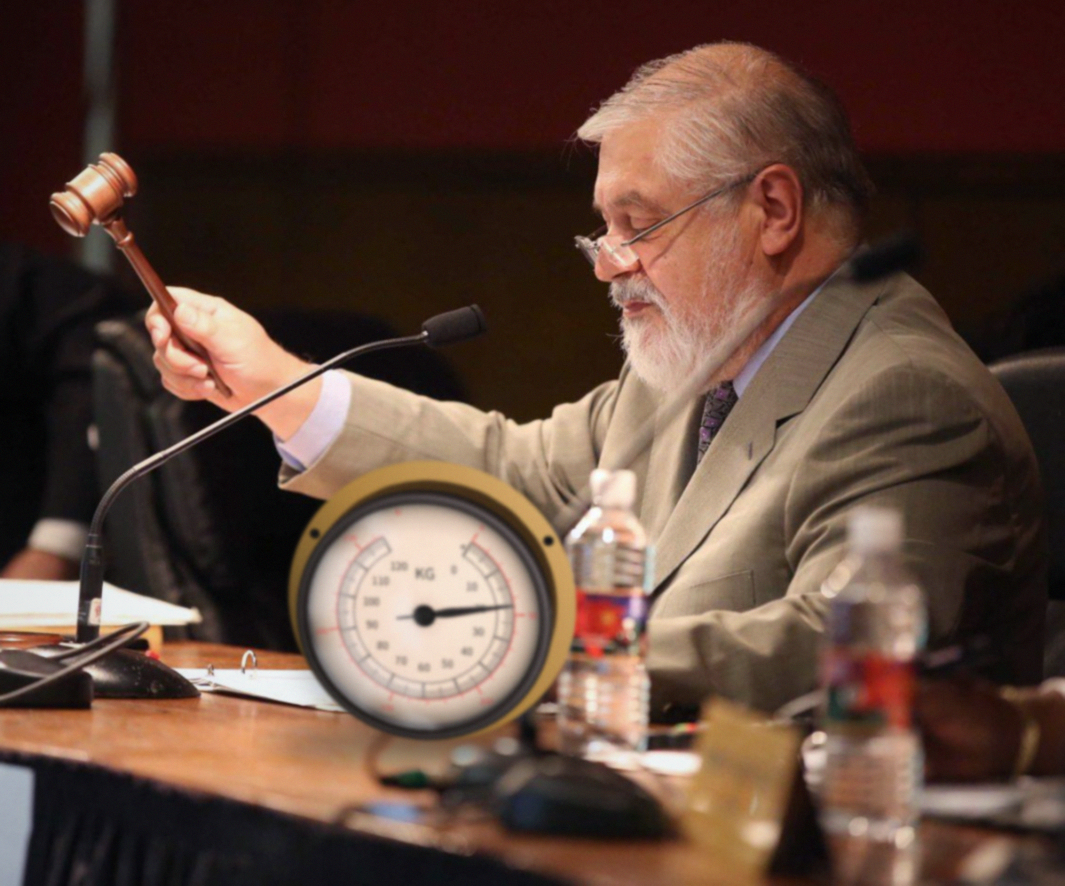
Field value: 20 kg
